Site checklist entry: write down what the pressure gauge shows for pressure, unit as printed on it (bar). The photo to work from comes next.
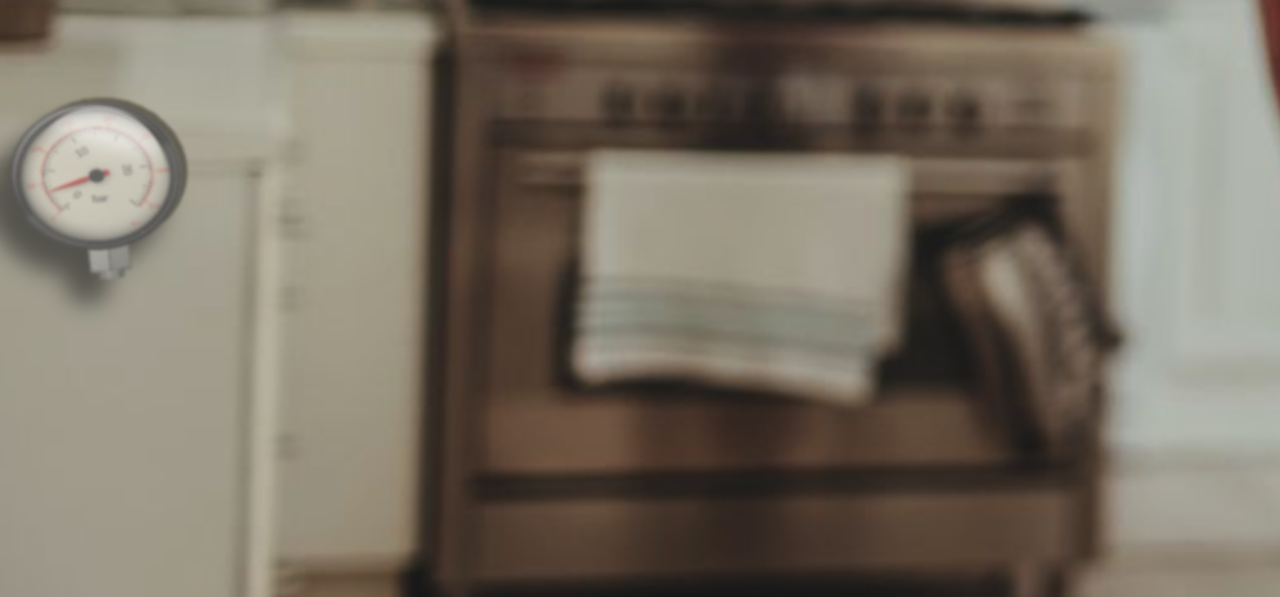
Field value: 2.5 bar
